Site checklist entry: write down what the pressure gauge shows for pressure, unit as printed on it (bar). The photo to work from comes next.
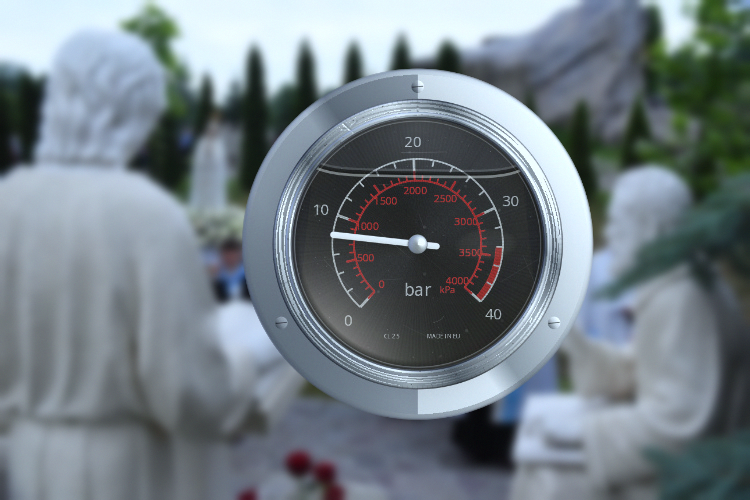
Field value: 8 bar
